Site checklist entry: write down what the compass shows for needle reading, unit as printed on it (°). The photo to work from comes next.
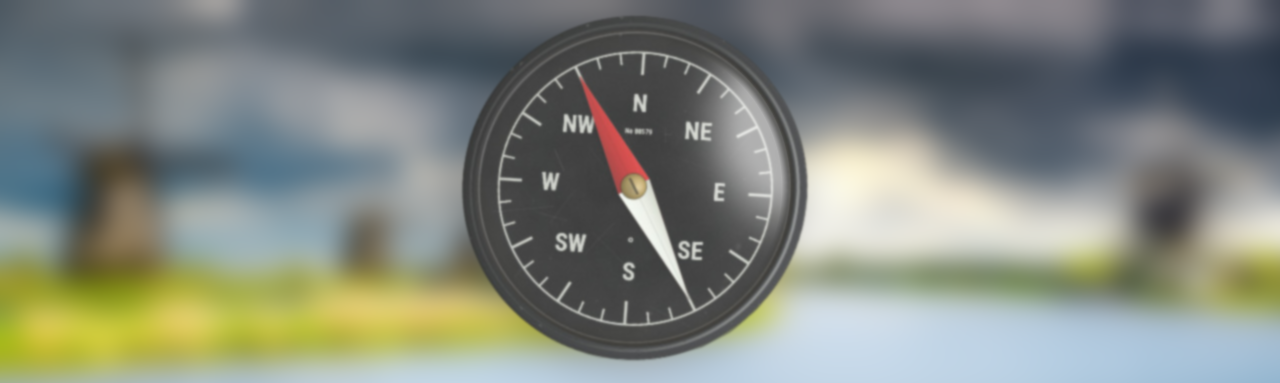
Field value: 330 °
